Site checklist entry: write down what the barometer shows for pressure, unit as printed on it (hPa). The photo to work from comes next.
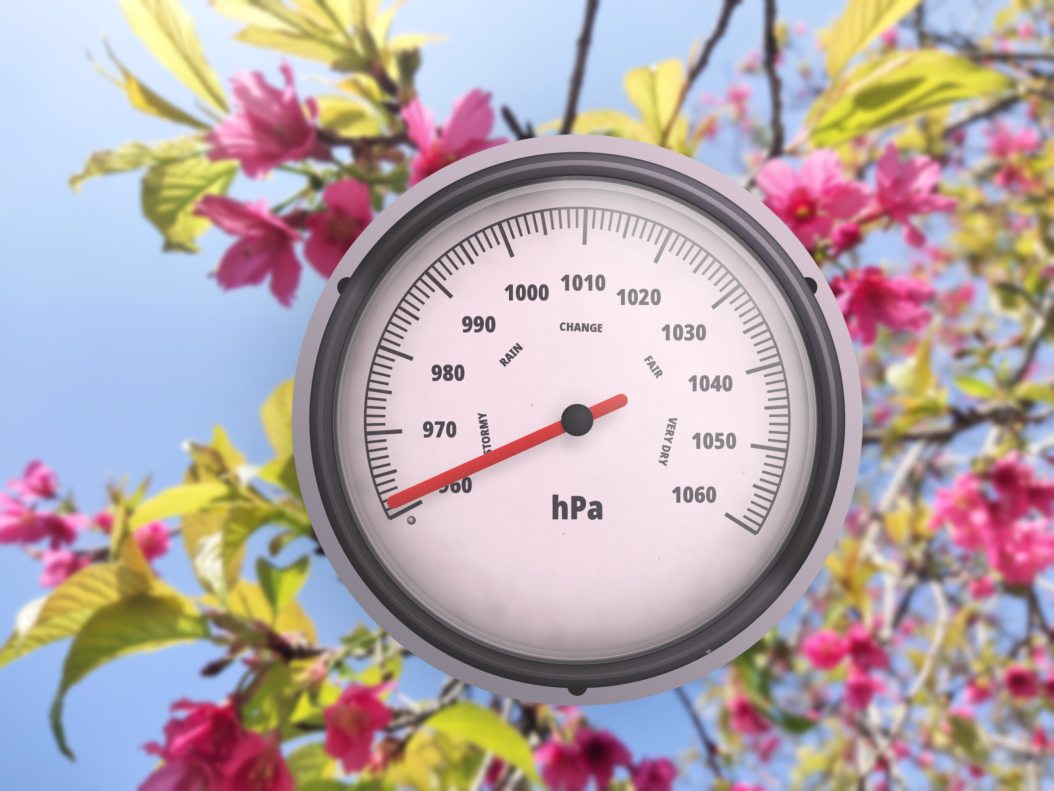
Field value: 961.5 hPa
